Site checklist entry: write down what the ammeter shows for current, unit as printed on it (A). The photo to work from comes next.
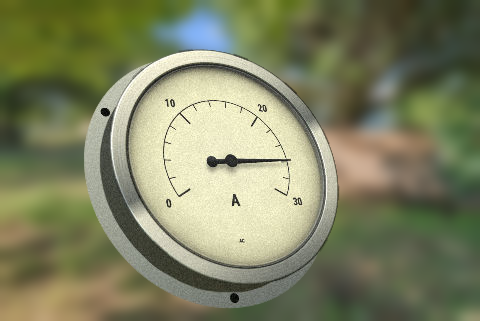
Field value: 26 A
